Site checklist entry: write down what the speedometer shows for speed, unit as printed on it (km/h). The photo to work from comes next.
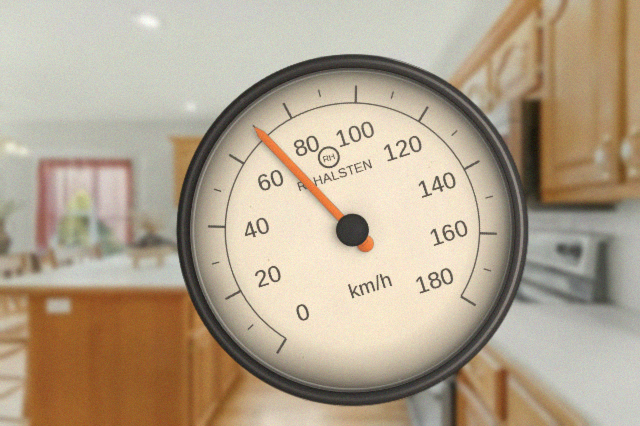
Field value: 70 km/h
